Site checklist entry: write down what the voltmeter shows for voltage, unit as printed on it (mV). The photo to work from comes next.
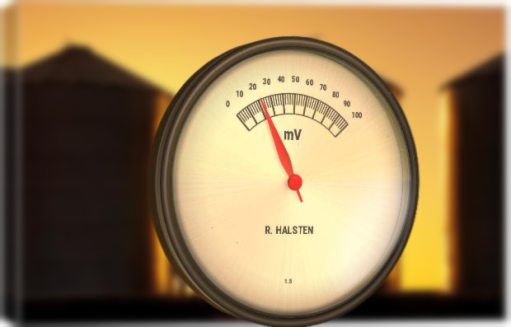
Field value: 20 mV
